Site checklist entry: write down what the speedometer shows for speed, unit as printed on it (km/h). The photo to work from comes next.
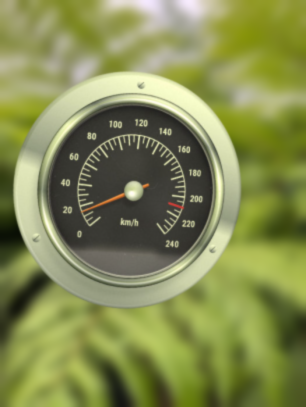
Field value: 15 km/h
